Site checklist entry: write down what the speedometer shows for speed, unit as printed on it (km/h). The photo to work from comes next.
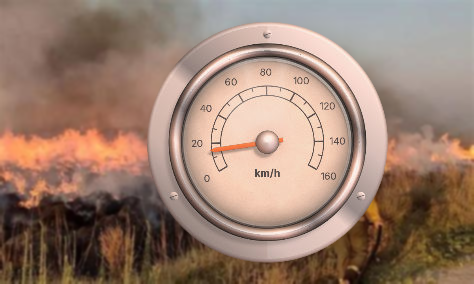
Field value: 15 km/h
